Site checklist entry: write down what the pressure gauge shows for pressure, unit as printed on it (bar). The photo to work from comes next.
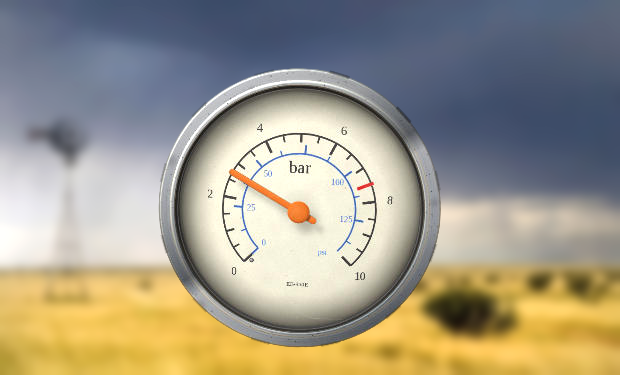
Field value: 2.75 bar
